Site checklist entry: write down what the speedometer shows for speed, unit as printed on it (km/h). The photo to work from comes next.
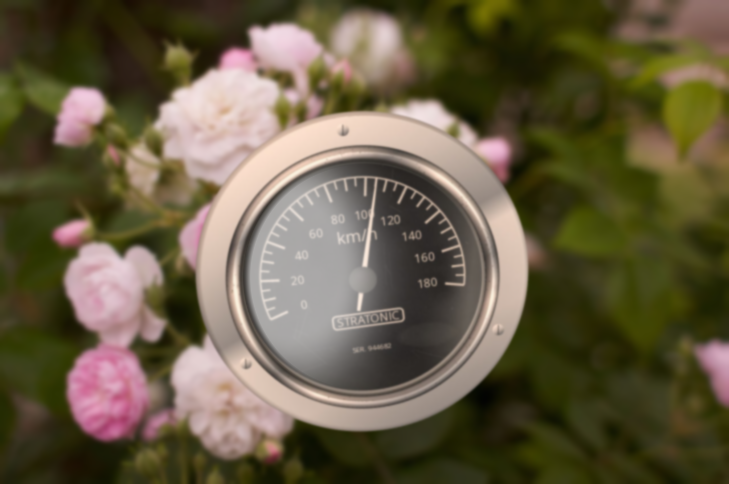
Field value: 105 km/h
